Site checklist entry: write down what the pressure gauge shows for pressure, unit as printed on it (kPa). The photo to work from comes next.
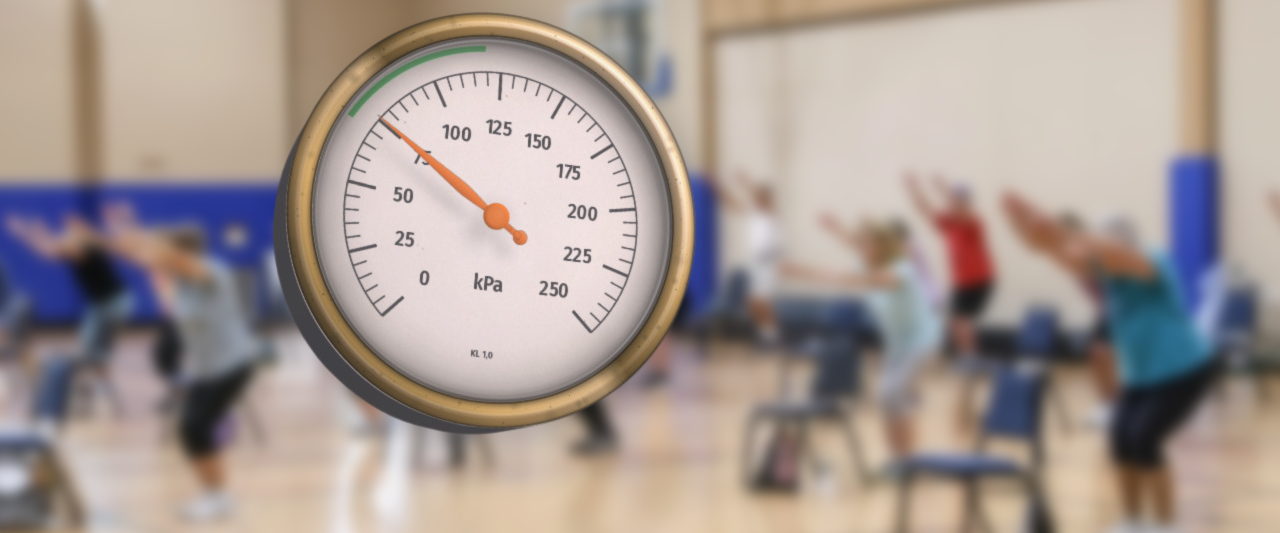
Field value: 75 kPa
